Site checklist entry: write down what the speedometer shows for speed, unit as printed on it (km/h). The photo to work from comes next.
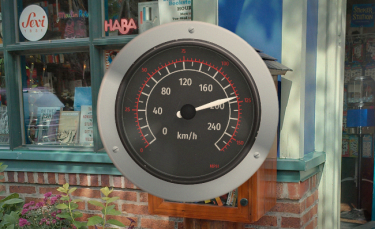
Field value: 195 km/h
